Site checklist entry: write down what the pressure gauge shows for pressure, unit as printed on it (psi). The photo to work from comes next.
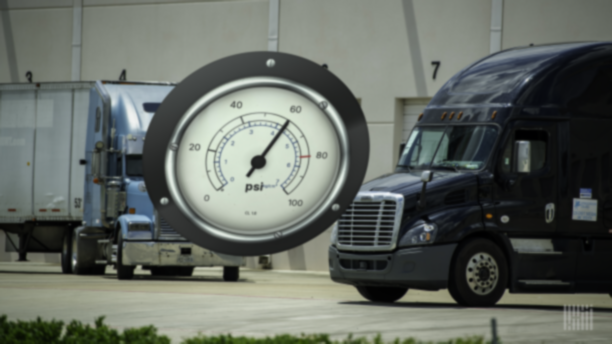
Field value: 60 psi
